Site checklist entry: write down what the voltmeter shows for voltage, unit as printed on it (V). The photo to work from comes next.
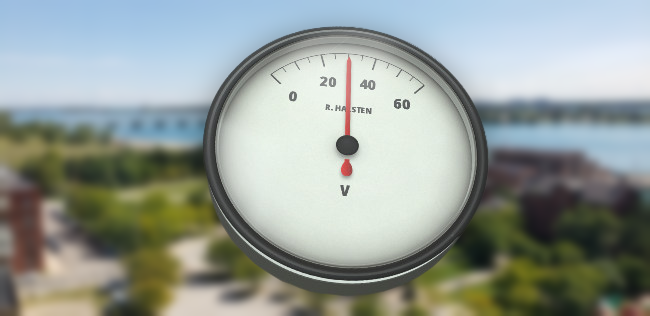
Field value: 30 V
